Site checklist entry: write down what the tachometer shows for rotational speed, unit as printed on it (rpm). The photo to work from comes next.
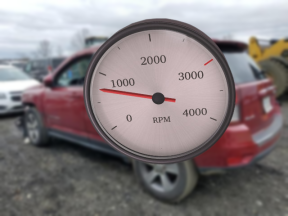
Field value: 750 rpm
